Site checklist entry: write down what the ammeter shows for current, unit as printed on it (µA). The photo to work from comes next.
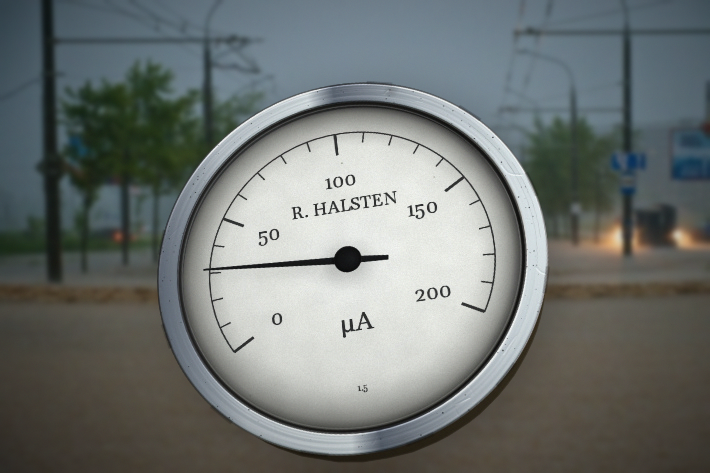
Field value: 30 µA
